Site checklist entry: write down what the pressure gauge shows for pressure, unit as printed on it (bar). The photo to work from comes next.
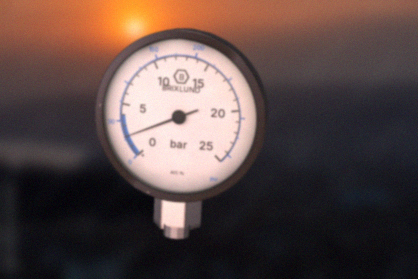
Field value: 2 bar
